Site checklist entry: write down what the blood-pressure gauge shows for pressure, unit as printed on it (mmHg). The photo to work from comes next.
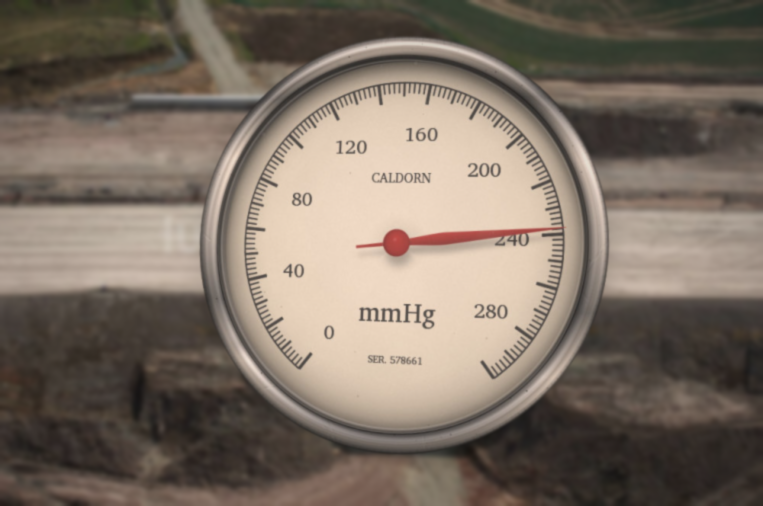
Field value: 238 mmHg
